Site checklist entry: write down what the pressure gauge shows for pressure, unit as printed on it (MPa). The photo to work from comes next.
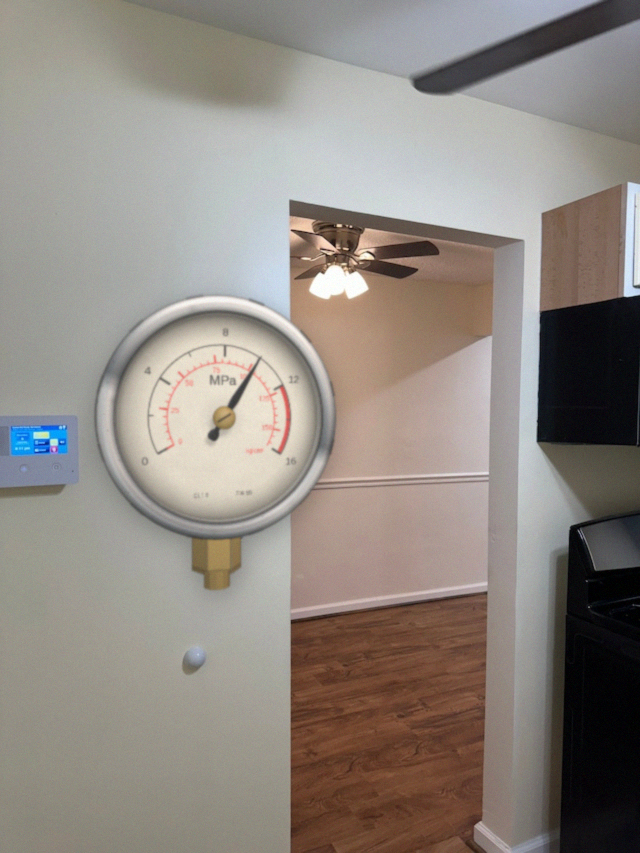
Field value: 10 MPa
